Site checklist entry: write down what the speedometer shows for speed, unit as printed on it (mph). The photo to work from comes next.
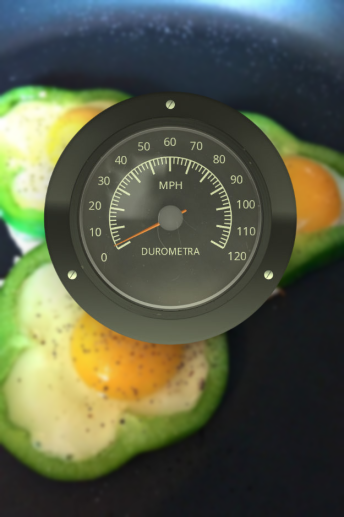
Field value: 2 mph
